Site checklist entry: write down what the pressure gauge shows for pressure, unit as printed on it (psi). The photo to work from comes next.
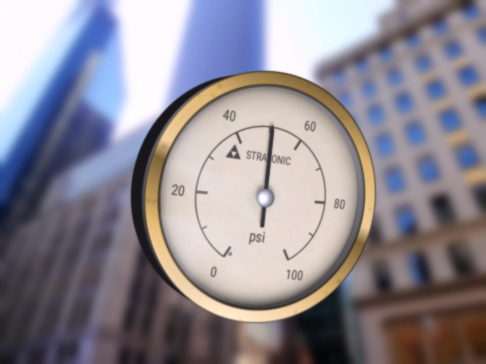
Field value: 50 psi
